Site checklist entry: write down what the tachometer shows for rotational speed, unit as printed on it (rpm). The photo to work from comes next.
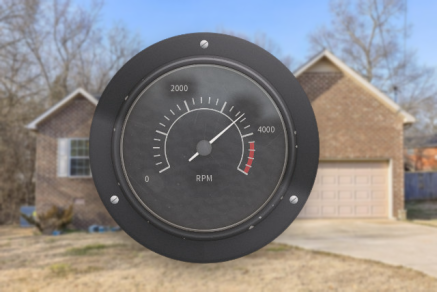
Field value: 3500 rpm
